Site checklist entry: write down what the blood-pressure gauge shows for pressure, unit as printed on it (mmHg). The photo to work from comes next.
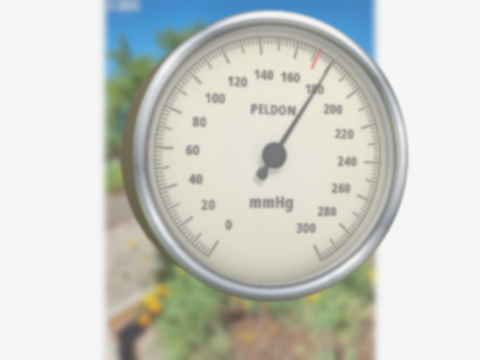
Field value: 180 mmHg
